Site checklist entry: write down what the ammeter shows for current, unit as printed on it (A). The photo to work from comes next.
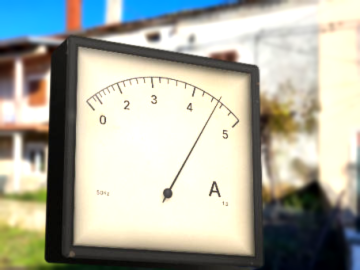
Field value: 4.5 A
